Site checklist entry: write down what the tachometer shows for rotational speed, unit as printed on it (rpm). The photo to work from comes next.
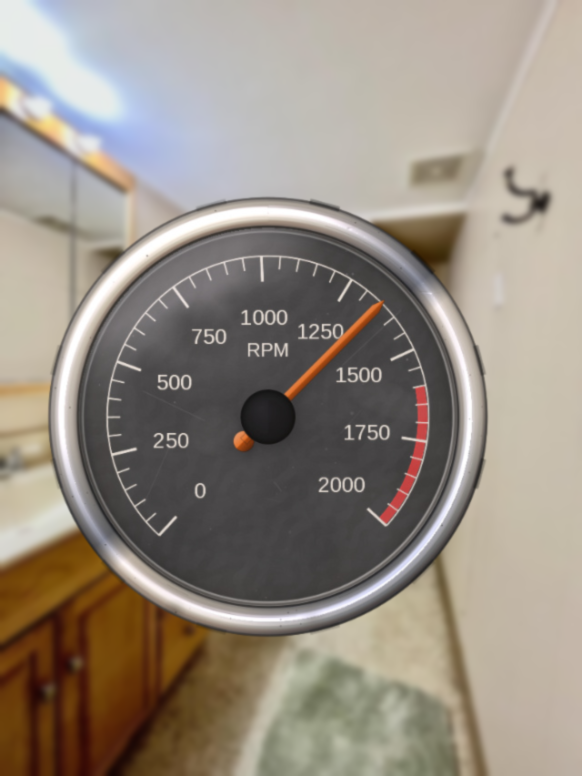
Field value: 1350 rpm
